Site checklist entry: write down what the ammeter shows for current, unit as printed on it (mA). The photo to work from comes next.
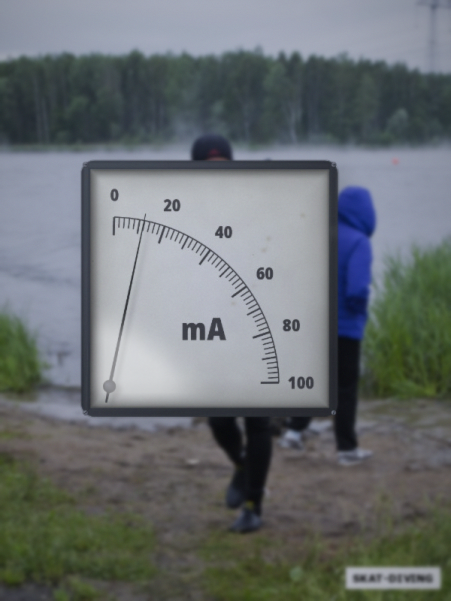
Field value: 12 mA
